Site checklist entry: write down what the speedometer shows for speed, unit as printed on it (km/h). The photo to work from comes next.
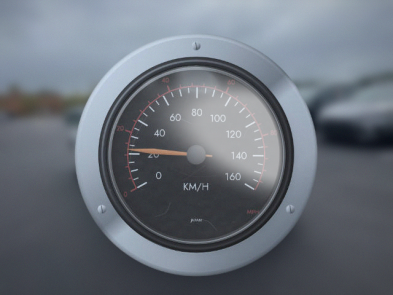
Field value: 22.5 km/h
